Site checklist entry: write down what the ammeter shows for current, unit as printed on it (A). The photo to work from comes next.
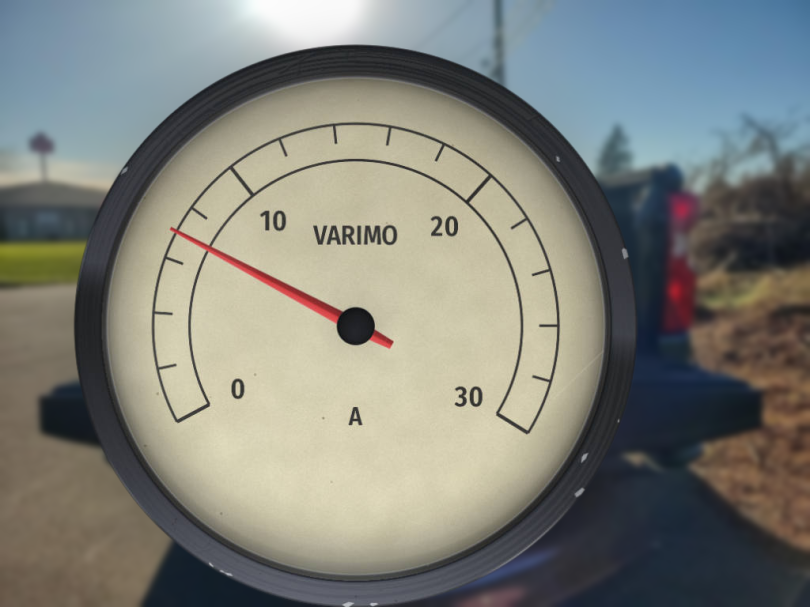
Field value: 7 A
